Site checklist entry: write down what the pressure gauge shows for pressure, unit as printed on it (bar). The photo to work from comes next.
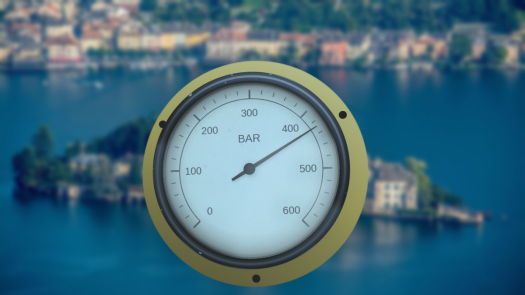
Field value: 430 bar
